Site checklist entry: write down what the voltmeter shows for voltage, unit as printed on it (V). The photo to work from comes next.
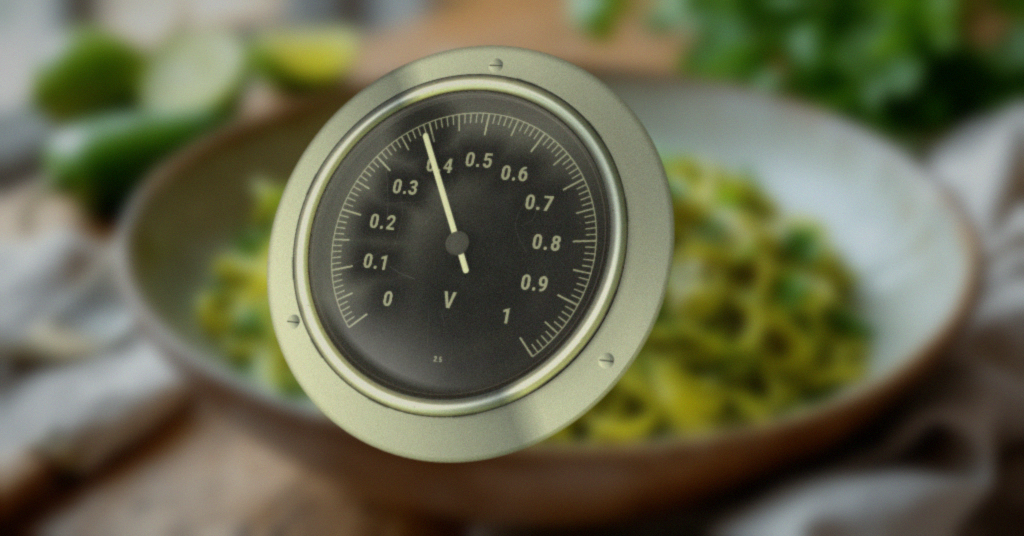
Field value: 0.39 V
